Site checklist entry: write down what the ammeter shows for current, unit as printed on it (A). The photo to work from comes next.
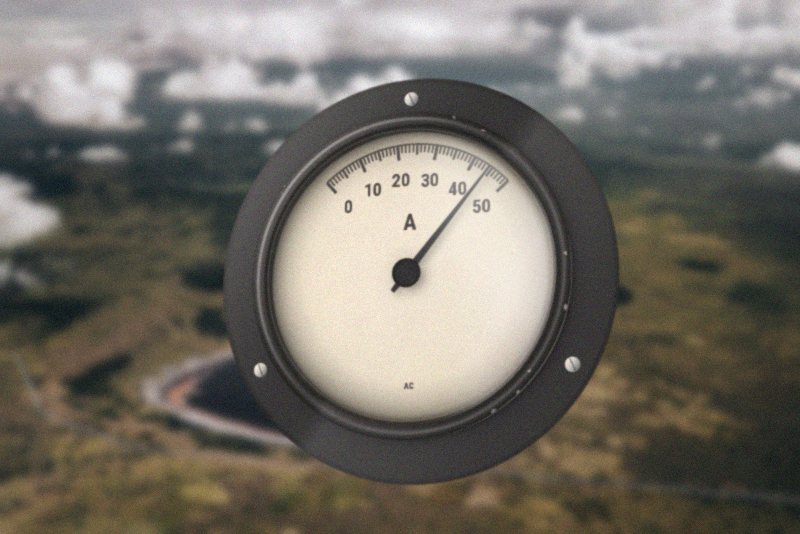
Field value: 45 A
